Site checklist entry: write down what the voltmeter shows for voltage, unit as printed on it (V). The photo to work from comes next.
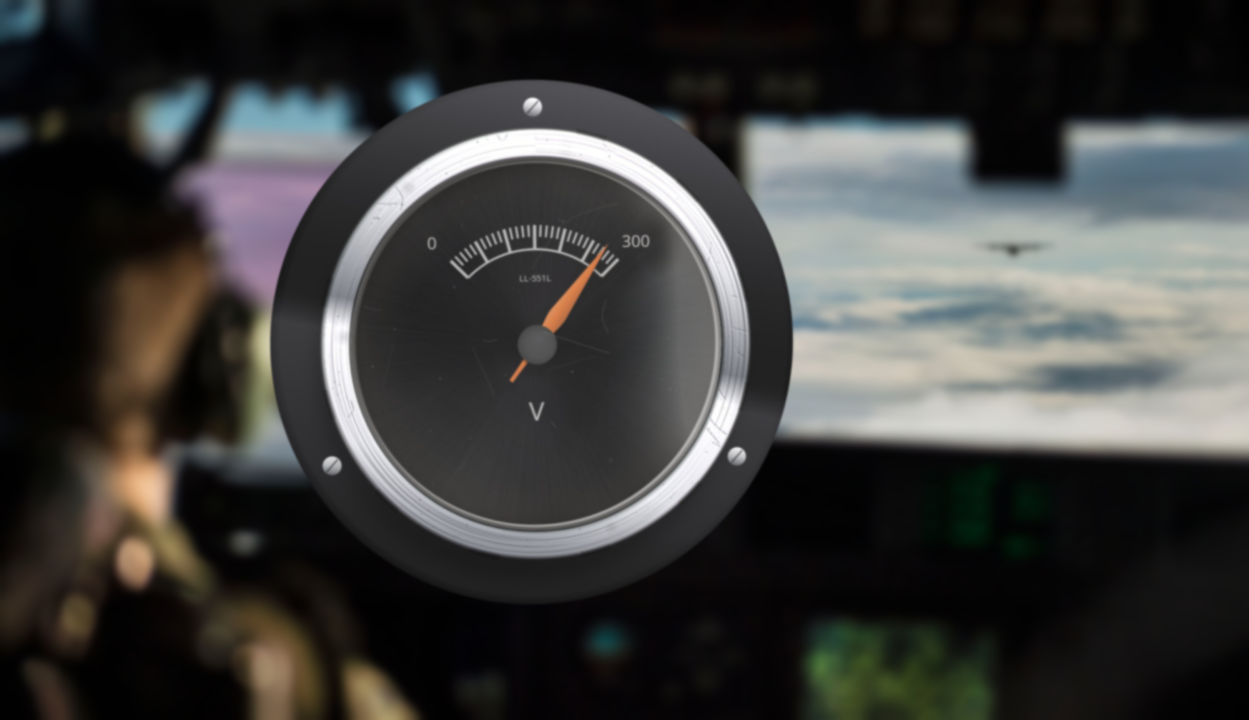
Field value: 270 V
